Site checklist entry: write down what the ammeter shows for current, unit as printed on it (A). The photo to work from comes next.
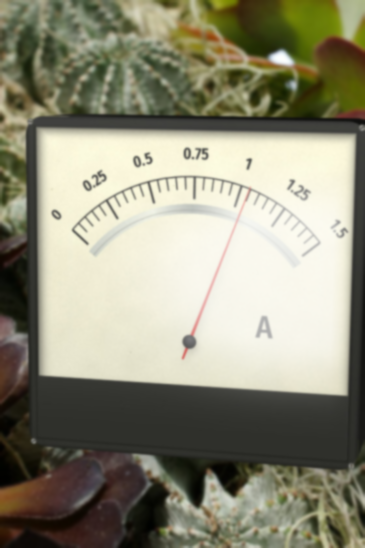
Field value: 1.05 A
